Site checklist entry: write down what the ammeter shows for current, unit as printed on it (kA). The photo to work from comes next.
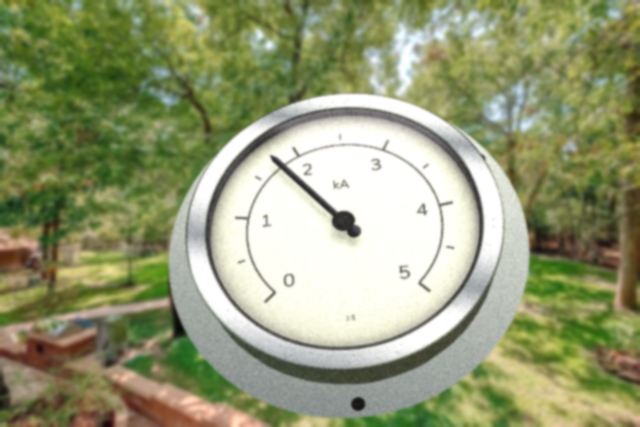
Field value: 1.75 kA
